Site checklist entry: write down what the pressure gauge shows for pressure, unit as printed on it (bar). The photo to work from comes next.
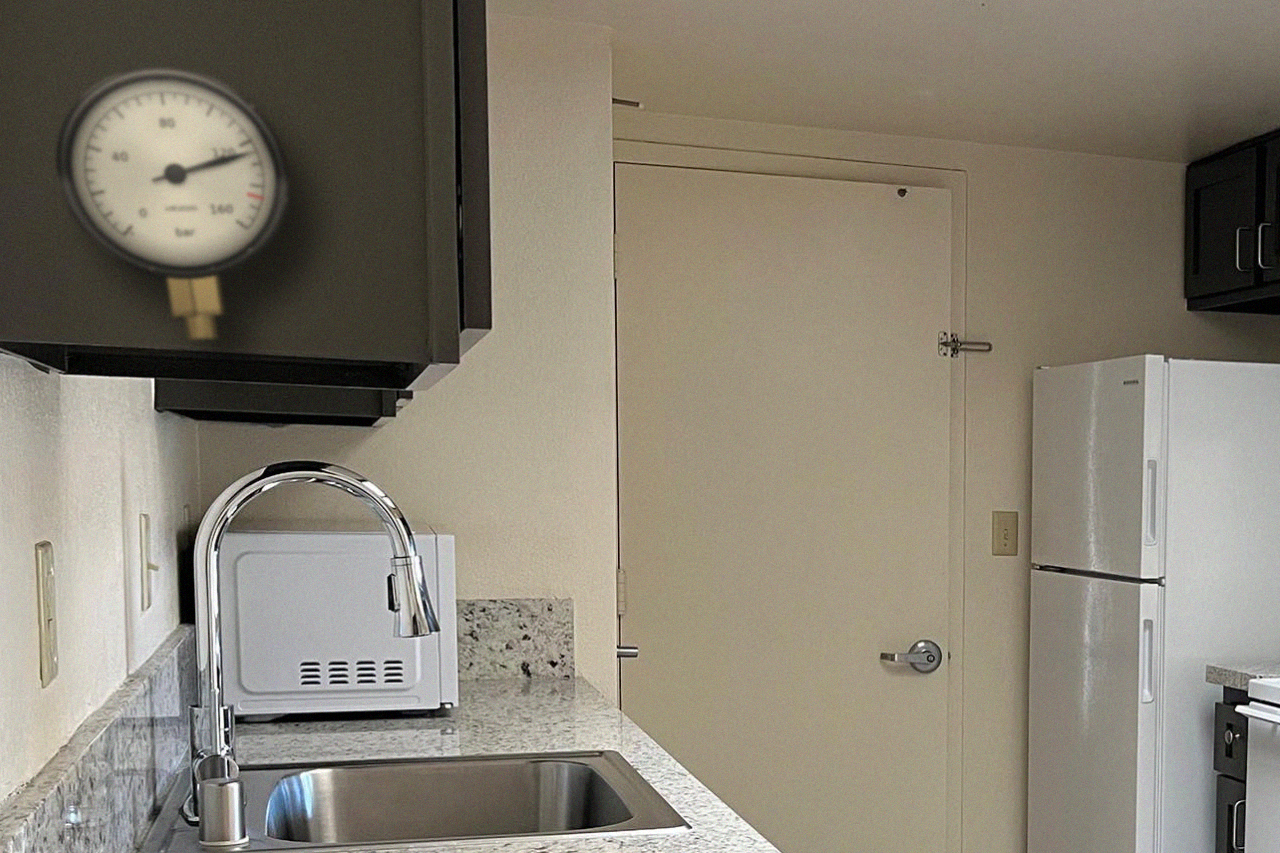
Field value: 125 bar
